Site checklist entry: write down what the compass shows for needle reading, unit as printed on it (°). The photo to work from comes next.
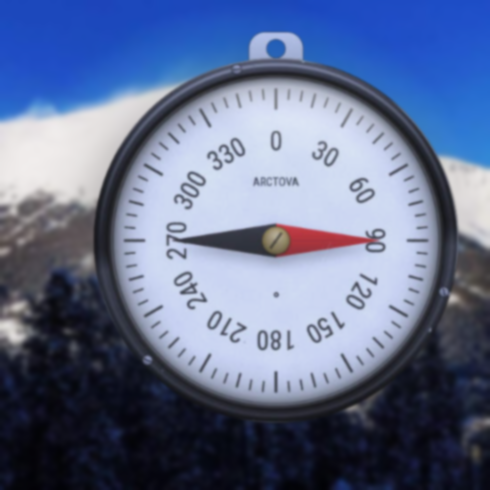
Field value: 90 °
